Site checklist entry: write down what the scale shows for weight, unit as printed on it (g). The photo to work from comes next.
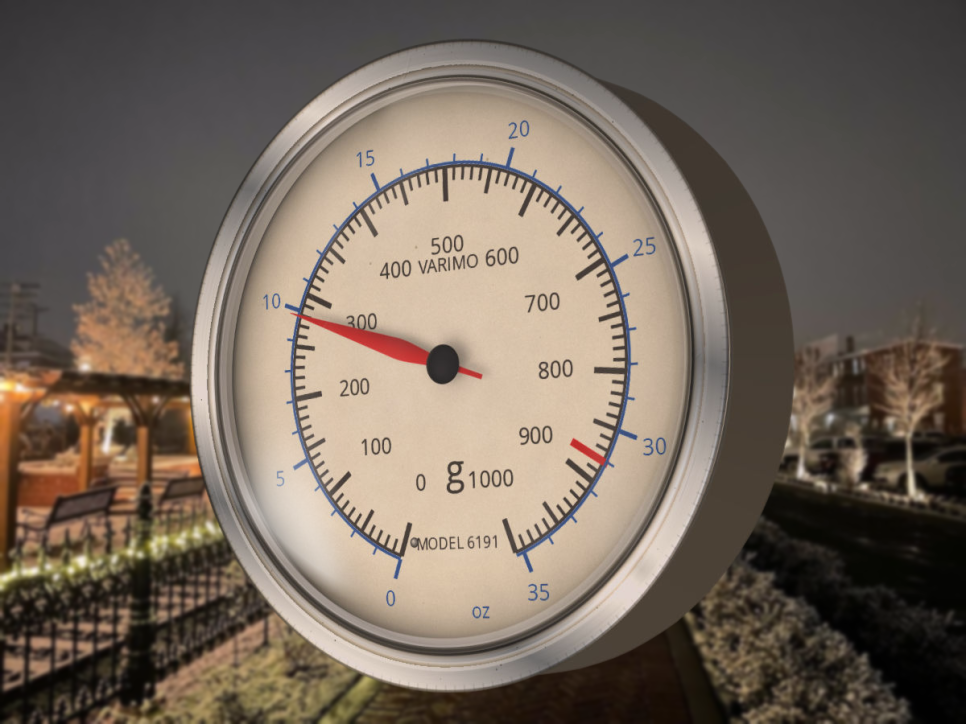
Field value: 280 g
